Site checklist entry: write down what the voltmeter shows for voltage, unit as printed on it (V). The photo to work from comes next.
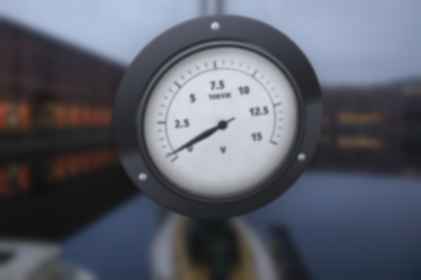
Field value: 0.5 V
